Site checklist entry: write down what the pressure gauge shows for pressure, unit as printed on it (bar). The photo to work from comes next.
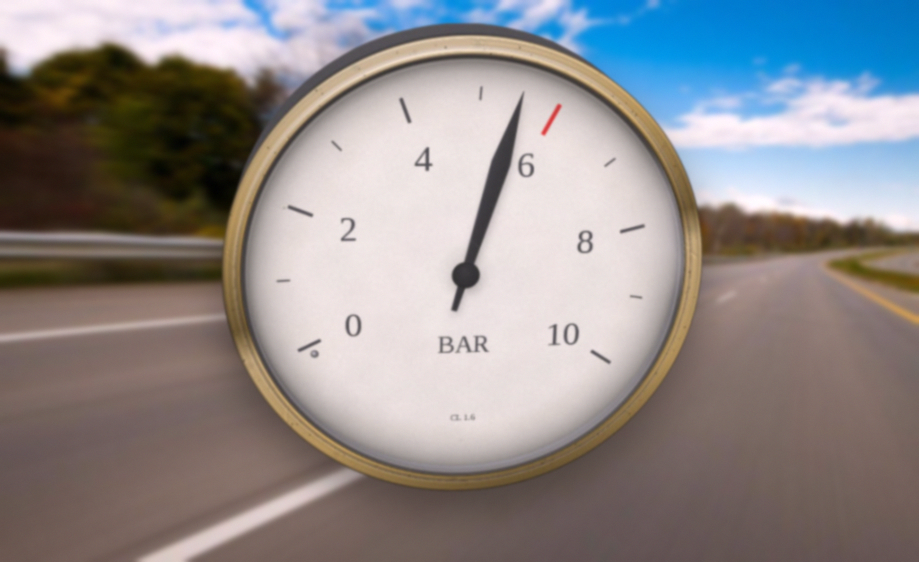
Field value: 5.5 bar
